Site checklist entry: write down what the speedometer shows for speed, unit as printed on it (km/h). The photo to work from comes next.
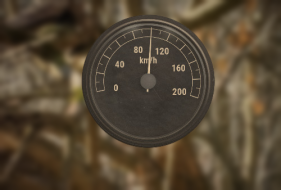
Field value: 100 km/h
